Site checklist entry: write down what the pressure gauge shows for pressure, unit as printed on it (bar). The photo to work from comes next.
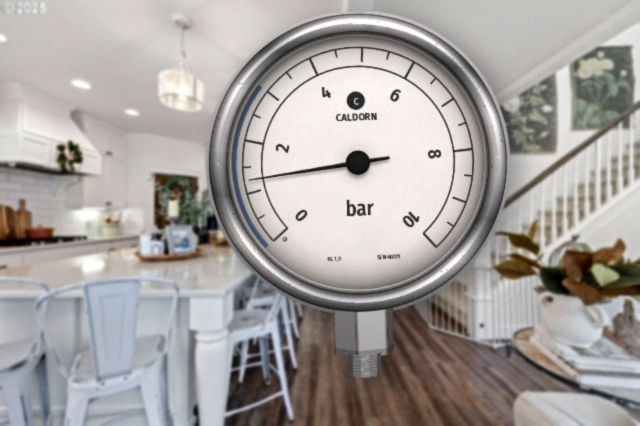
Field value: 1.25 bar
